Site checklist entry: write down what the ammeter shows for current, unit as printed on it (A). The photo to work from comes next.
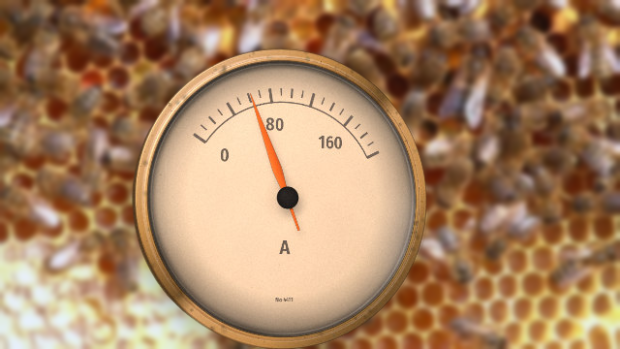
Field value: 60 A
